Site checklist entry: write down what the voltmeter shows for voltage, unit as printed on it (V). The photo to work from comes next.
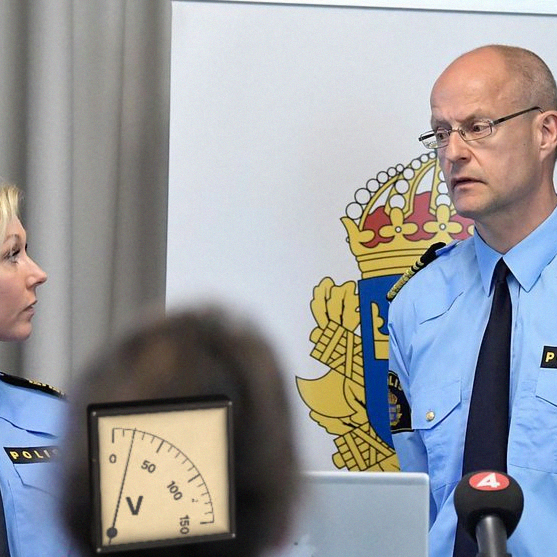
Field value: 20 V
